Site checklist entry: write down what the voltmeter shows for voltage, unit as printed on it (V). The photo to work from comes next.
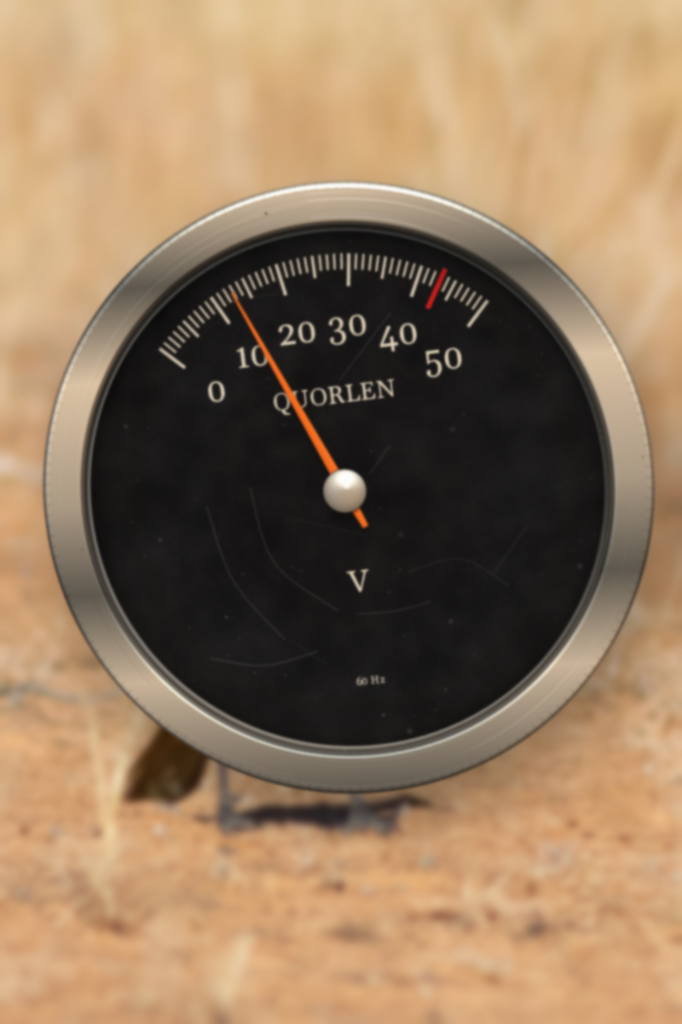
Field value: 13 V
